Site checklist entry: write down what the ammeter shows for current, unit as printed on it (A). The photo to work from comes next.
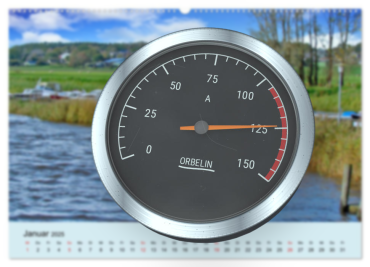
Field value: 125 A
